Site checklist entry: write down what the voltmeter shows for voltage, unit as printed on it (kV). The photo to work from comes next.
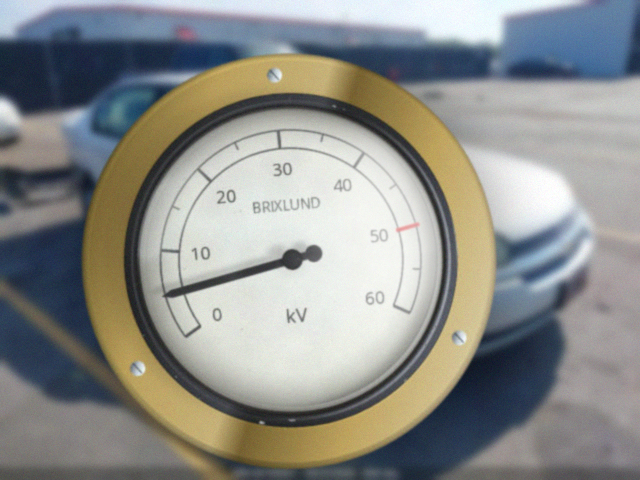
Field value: 5 kV
